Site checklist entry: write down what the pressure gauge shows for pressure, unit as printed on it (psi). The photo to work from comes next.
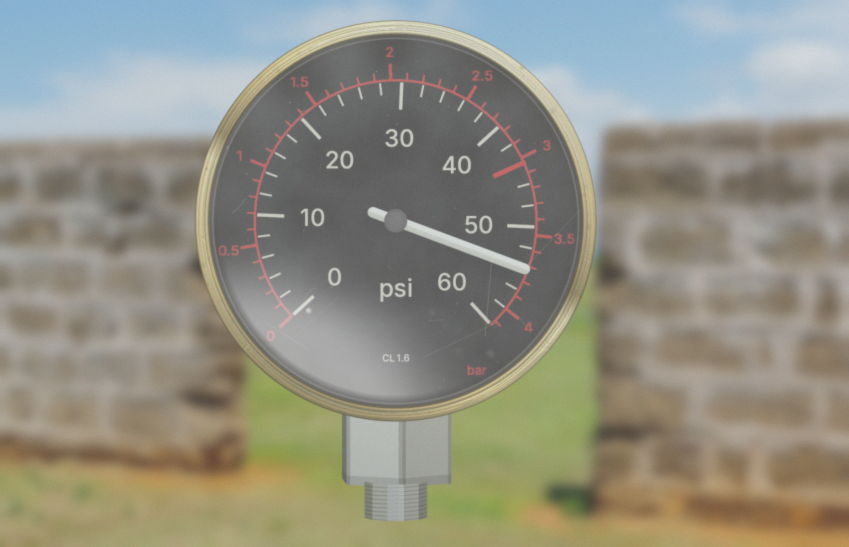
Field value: 54 psi
